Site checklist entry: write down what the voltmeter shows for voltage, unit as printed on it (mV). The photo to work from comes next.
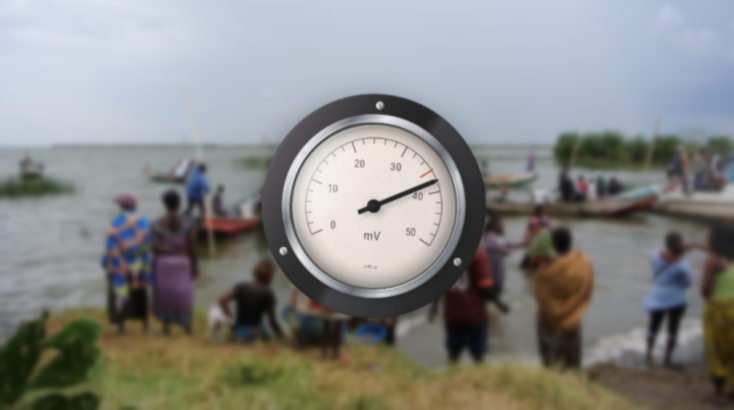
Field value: 38 mV
